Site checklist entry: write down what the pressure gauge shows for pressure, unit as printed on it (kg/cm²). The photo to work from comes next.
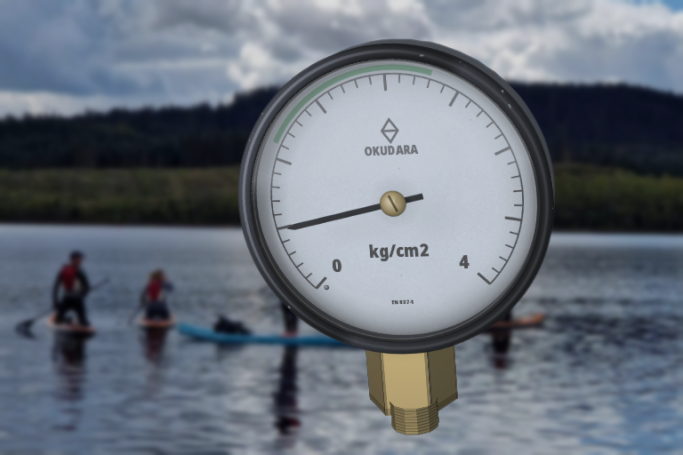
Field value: 0.5 kg/cm²
